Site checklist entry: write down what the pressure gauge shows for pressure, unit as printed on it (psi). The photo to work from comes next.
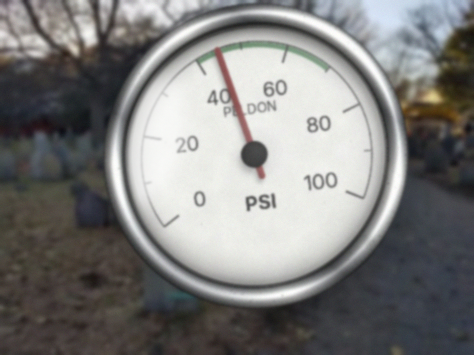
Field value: 45 psi
